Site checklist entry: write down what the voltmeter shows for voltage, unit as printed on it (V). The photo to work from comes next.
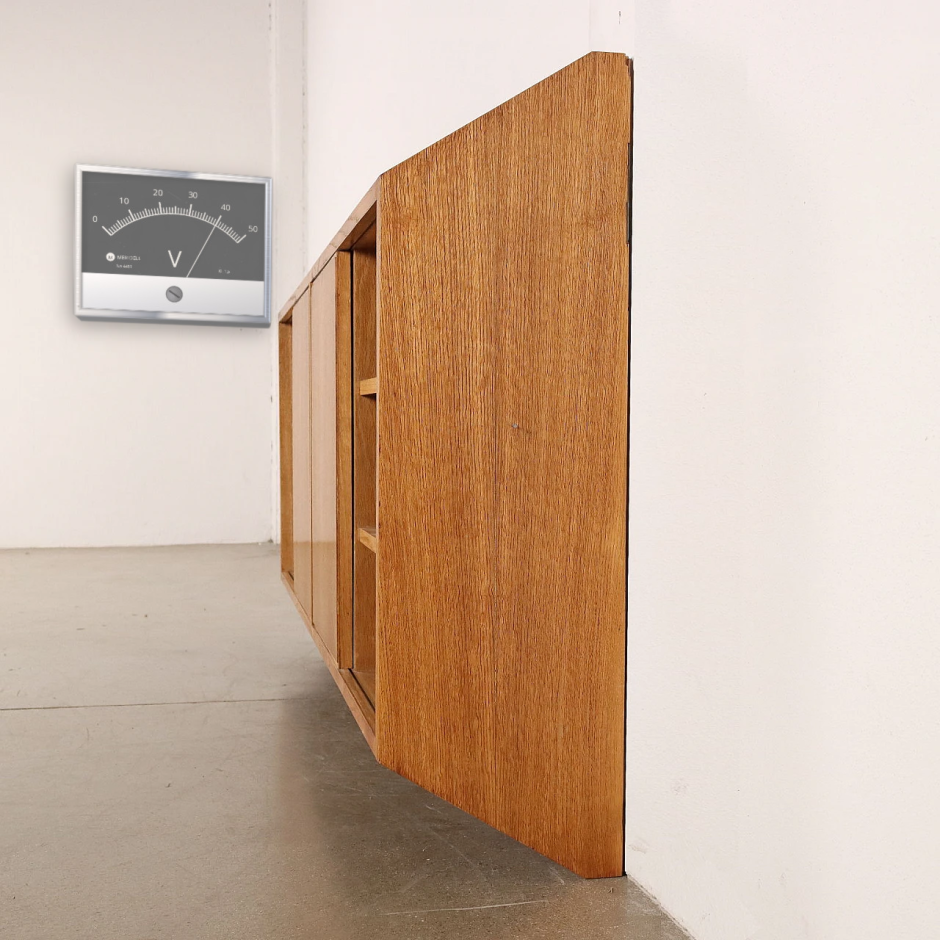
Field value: 40 V
